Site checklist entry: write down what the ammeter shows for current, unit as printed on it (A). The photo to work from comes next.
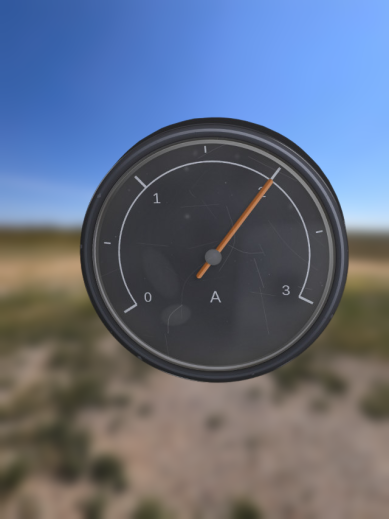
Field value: 2 A
